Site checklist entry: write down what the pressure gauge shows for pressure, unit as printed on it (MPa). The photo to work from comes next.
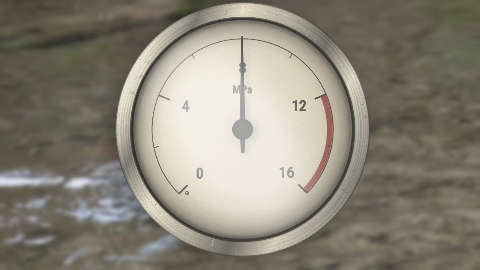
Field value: 8 MPa
